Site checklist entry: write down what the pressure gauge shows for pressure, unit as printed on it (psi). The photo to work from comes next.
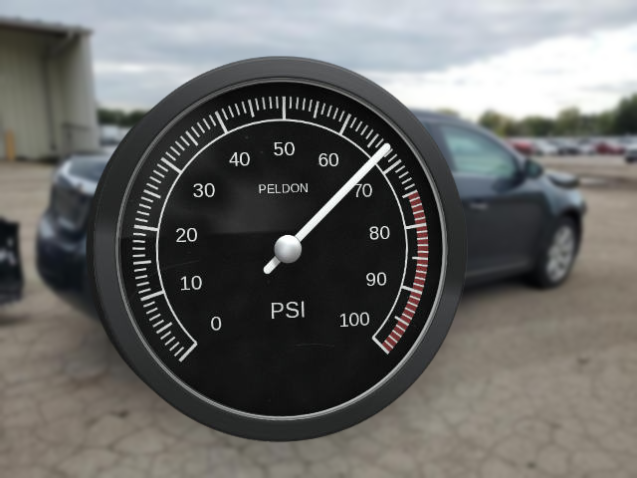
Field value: 67 psi
